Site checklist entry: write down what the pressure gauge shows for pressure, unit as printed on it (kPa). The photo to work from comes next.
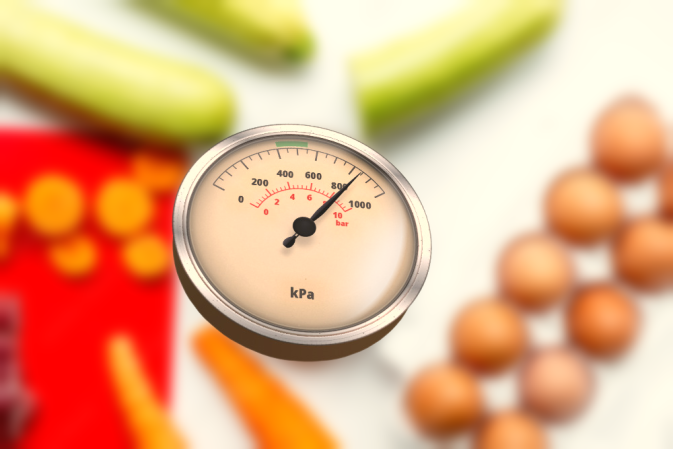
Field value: 850 kPa
